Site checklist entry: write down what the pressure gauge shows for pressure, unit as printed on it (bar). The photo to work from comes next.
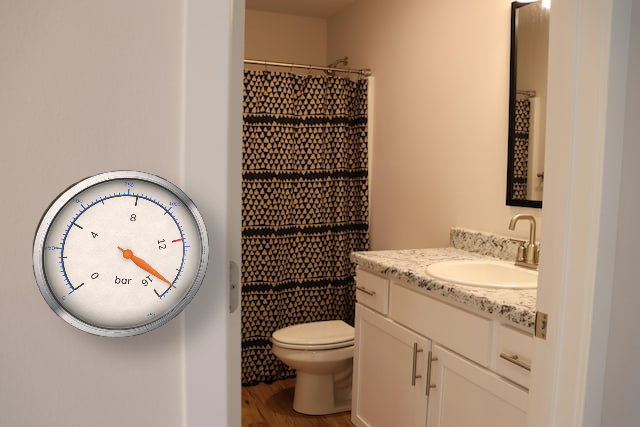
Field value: 15 bar
